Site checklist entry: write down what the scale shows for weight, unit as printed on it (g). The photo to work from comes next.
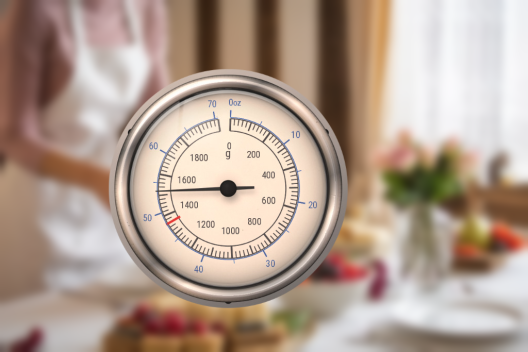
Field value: 1520 g
